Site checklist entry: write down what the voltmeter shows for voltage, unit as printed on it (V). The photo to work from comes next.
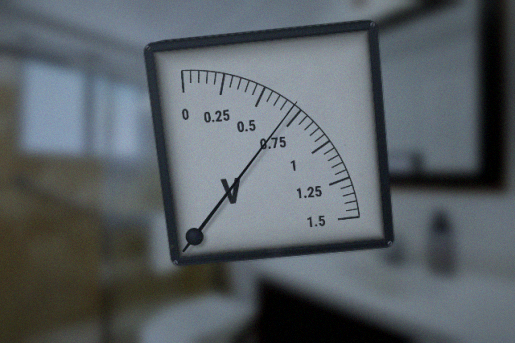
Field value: 0.7 V
